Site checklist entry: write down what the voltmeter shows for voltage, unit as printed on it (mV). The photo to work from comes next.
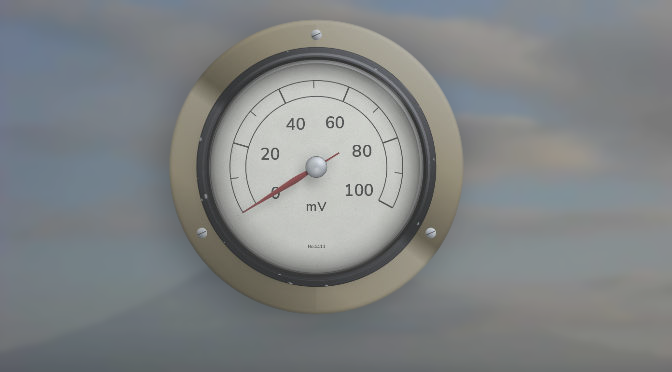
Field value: 0 mV
